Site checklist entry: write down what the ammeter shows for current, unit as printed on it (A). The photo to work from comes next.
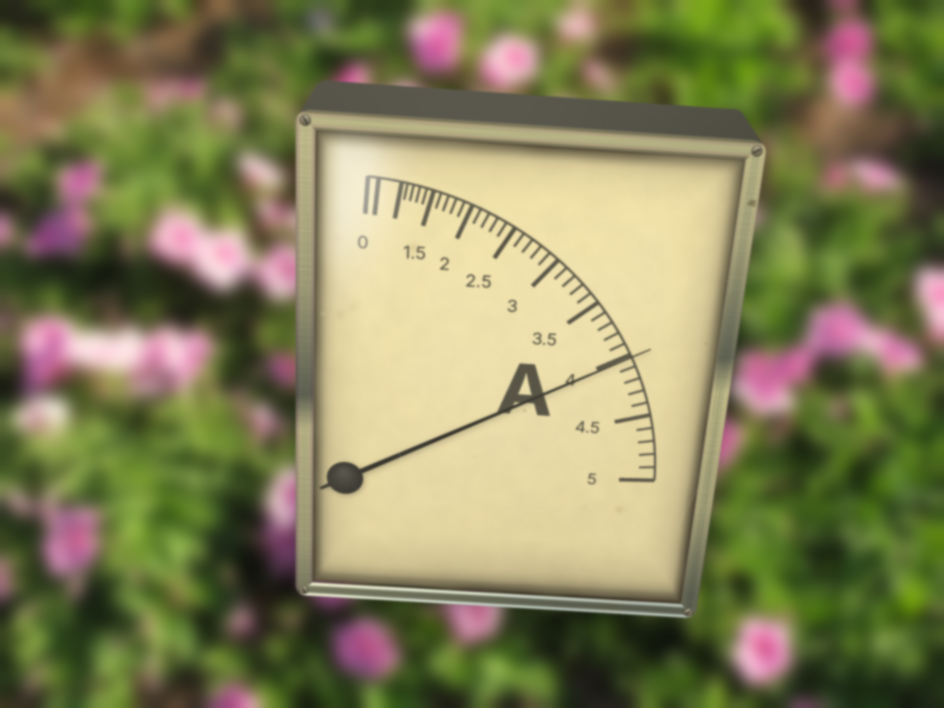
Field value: 4 A
